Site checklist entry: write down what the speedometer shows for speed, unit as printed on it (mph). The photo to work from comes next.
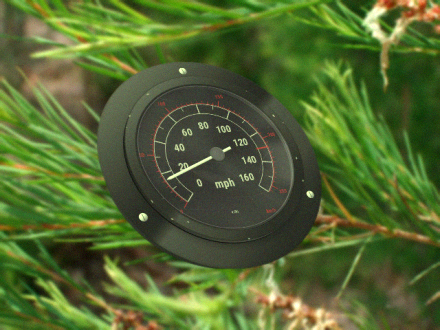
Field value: 15 mph
